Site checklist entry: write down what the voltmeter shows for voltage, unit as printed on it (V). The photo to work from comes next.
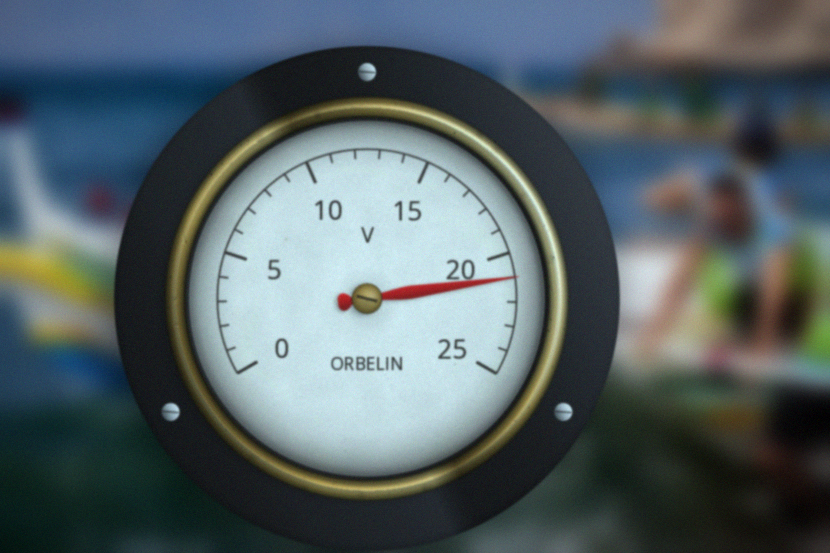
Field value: 21 V
